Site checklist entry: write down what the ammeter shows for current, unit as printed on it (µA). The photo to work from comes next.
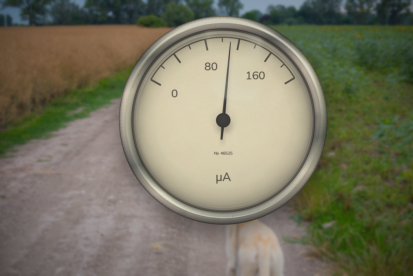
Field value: 110 µA
